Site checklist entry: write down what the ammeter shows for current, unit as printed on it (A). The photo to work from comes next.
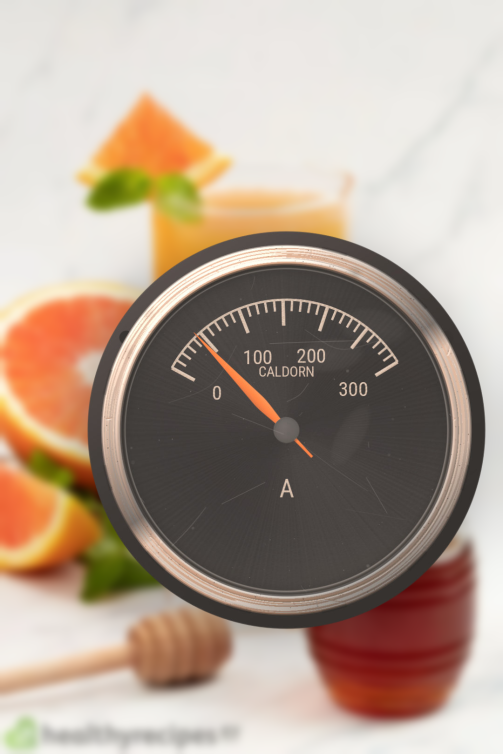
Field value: 45 A
